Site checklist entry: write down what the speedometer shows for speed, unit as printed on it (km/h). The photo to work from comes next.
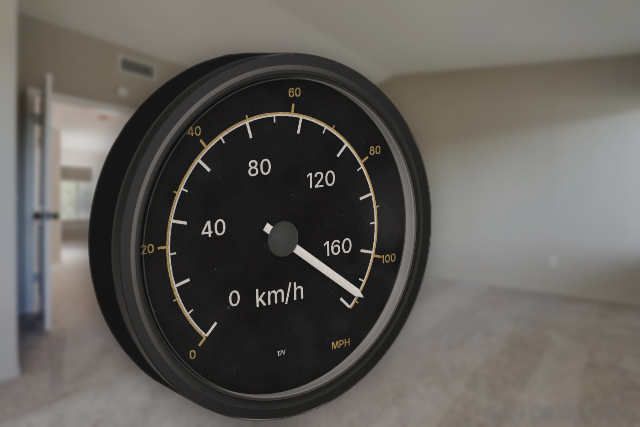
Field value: 175 km/h
